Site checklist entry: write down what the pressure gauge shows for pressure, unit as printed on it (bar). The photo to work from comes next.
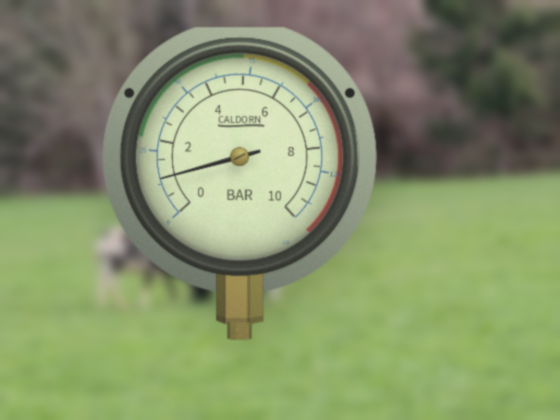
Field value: 1 bar
